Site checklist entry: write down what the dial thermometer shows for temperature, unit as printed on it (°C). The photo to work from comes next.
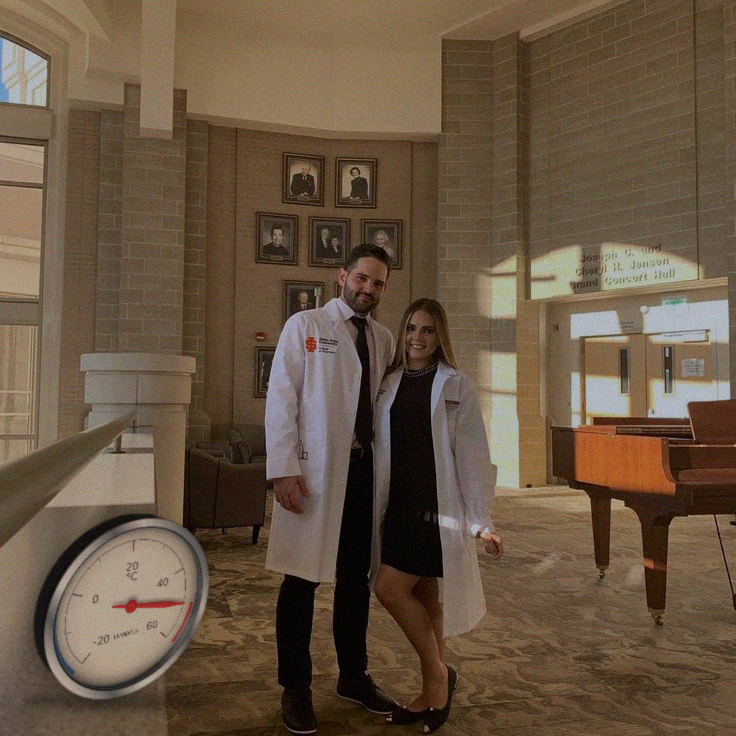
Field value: 50 °C
